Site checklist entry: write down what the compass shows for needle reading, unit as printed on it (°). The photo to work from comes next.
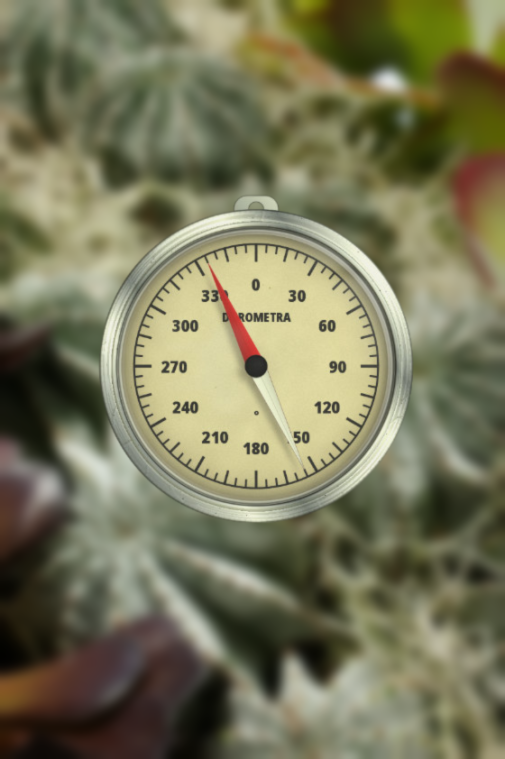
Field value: 335 °
